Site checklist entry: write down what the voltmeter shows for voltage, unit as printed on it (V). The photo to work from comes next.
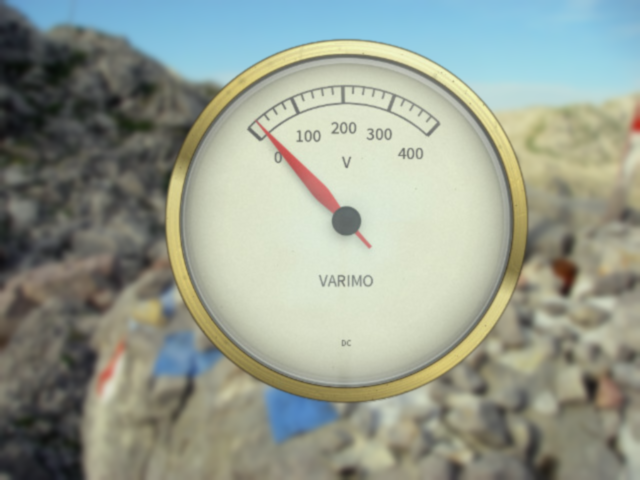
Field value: 20 V
